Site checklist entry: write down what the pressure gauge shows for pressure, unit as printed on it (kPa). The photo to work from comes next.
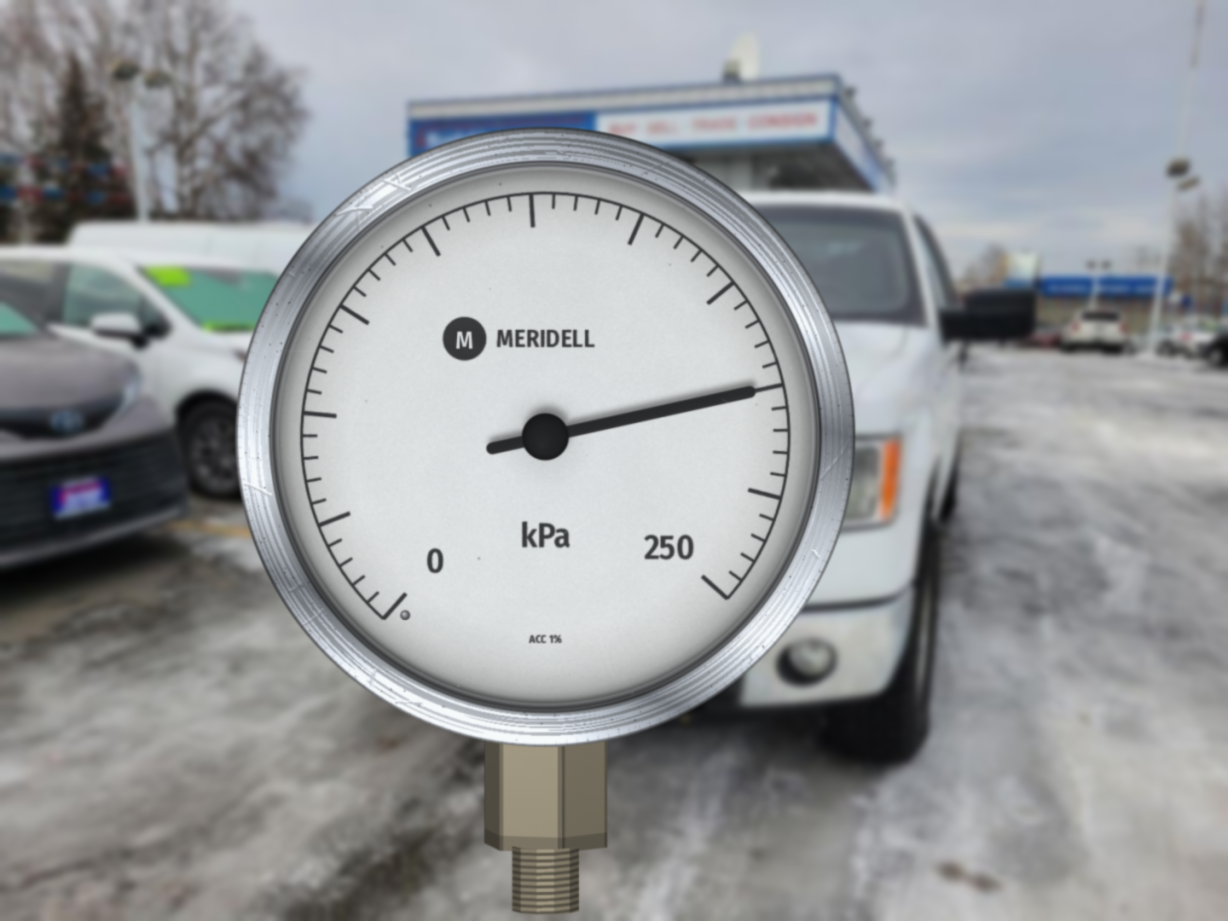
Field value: 200 kPa
